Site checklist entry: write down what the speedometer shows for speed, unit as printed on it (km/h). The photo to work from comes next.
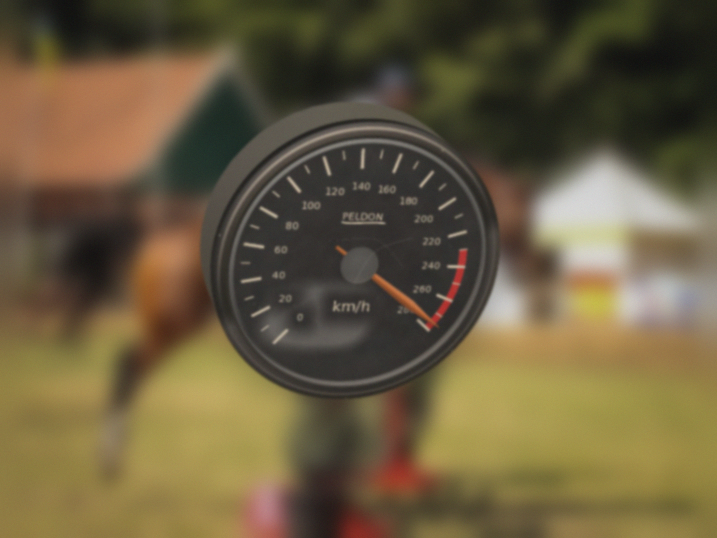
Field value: 275 km/h
